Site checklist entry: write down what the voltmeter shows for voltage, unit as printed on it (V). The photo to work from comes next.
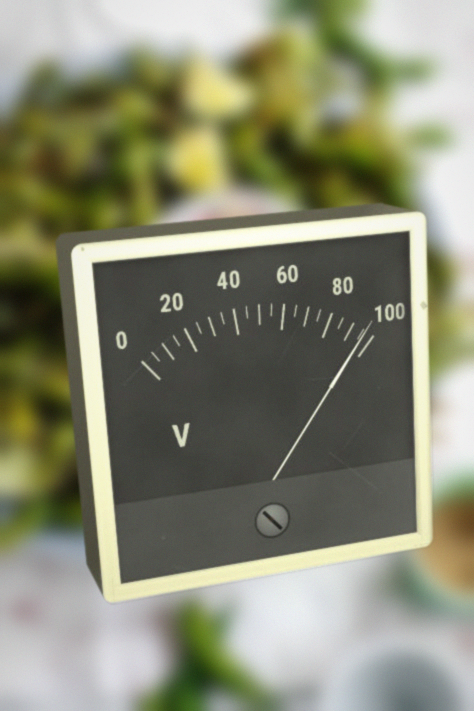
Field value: 95 V
